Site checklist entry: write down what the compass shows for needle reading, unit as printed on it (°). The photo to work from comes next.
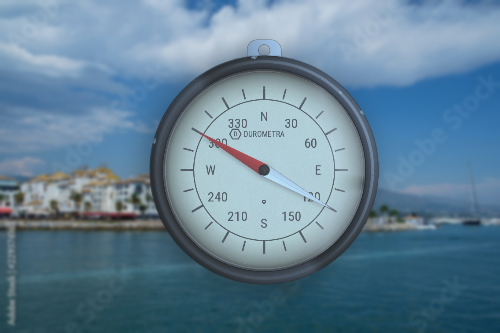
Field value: 300 °
